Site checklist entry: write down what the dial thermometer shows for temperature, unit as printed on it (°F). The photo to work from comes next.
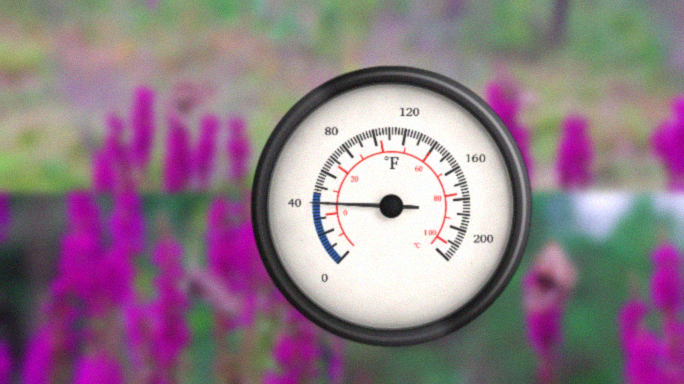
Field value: 40 °F
